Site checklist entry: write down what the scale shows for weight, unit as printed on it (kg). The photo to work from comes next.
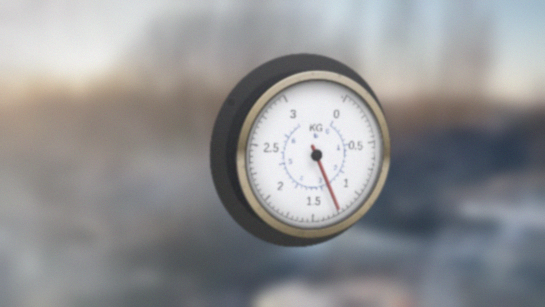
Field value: 1.25 kg
